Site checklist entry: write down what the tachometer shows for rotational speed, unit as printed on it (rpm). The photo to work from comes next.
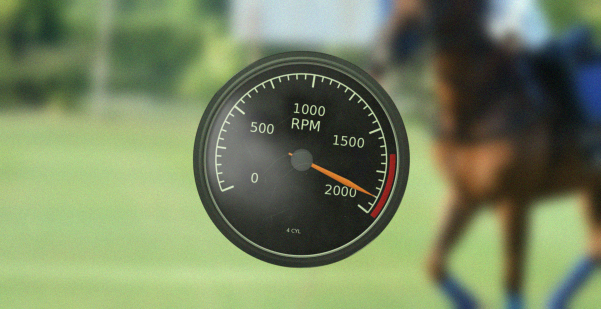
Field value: 1900 rpm
